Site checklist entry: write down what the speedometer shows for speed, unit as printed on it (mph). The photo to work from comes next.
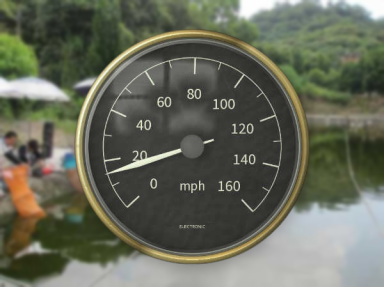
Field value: 15 mph
